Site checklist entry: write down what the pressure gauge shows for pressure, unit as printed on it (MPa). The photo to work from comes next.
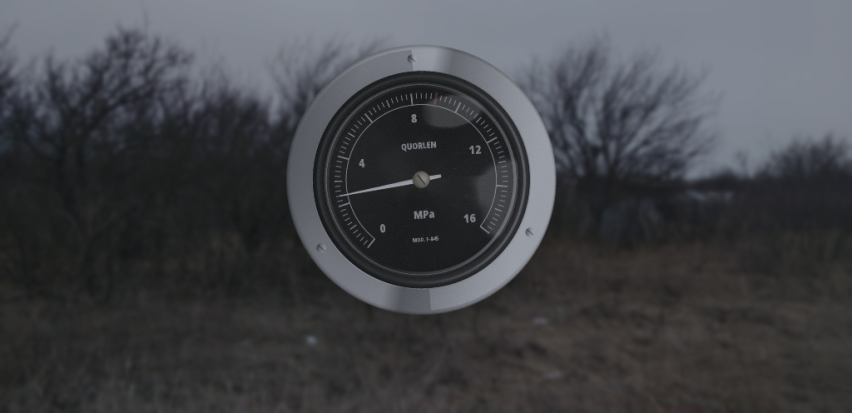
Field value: 2.4 MPa
